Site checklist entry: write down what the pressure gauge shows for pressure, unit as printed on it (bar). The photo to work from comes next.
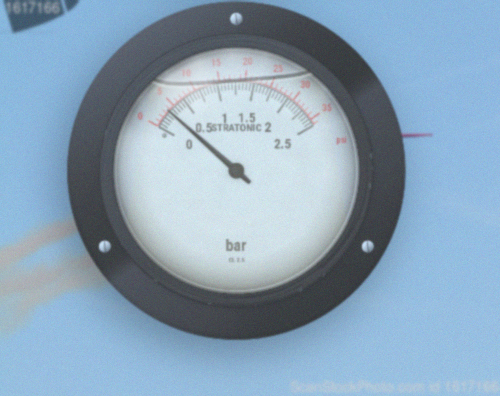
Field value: 0.25 bar
